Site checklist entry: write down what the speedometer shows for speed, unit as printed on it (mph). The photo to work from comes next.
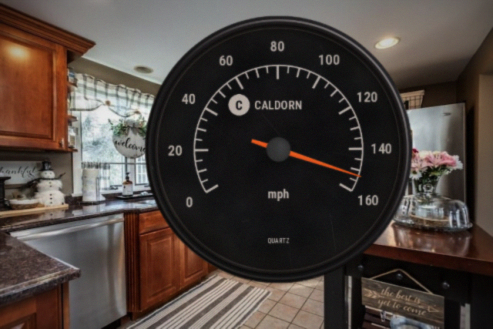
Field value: 152.5 mph
